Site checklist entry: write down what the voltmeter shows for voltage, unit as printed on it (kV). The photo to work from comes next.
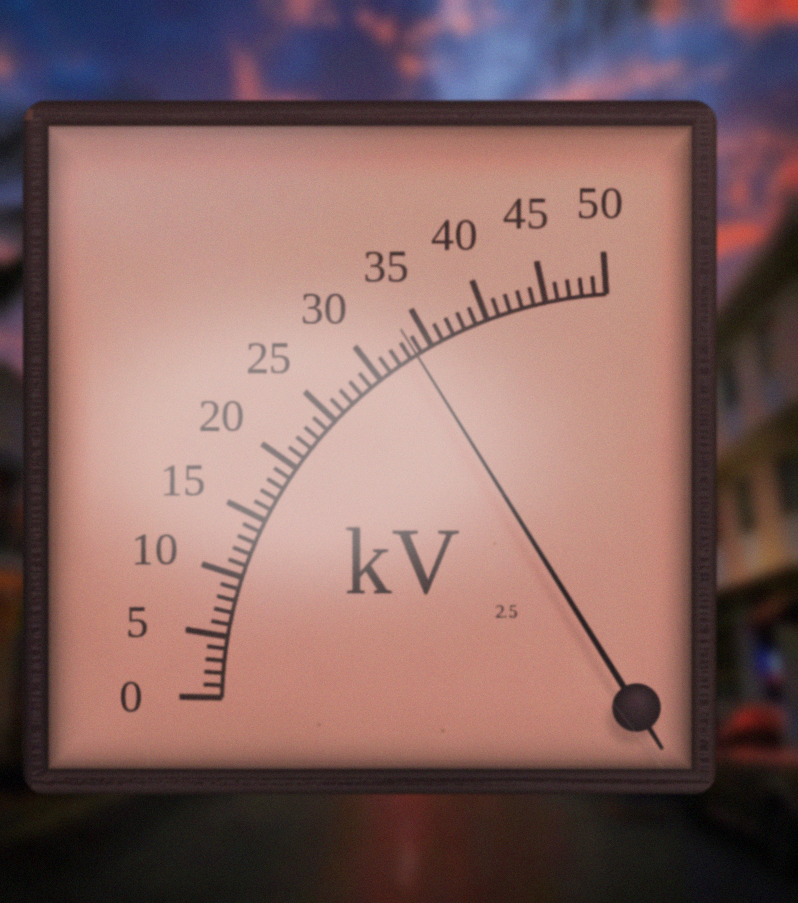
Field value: 33.5 kV
